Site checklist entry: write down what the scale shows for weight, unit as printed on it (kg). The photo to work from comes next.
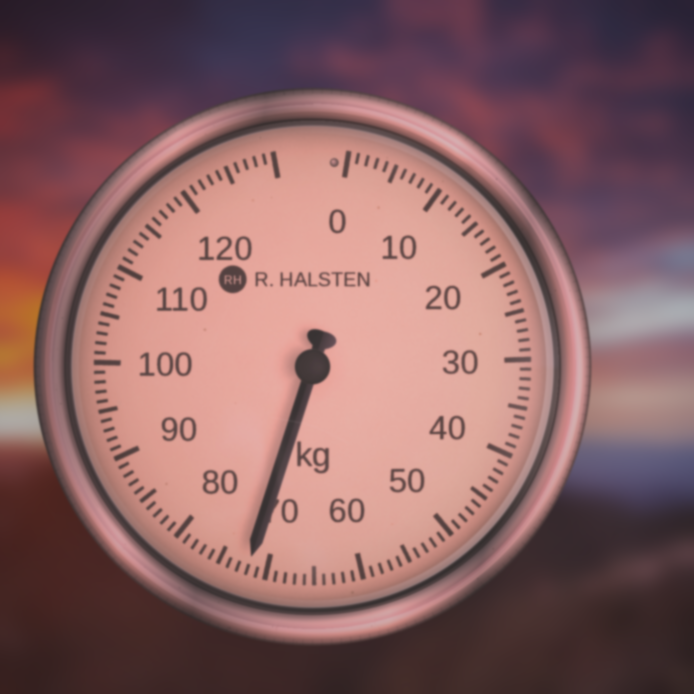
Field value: 72 kg
